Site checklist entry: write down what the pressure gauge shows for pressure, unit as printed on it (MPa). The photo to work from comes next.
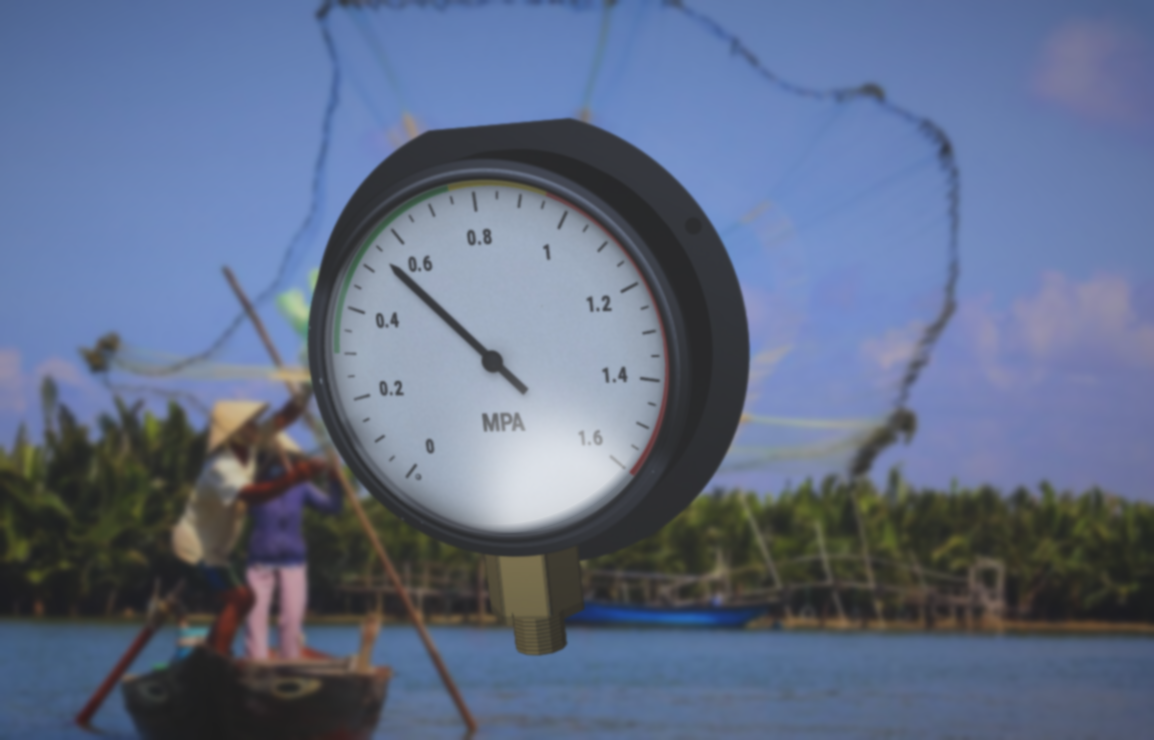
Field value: 0.55 MPa
